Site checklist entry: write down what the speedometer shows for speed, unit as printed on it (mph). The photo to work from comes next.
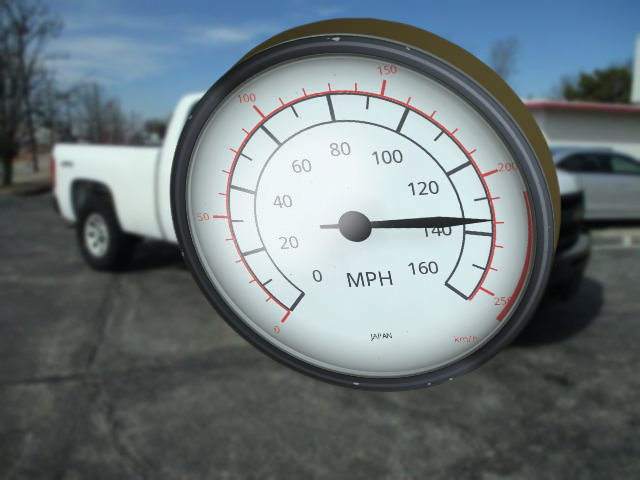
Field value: 135 mph
